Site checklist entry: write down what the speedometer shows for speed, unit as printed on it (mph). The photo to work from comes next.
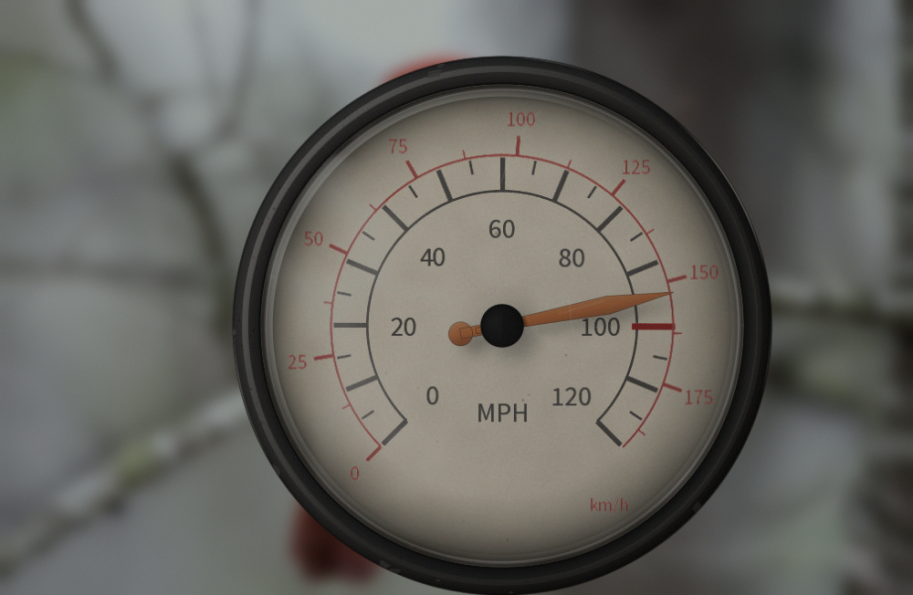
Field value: 95 mph
